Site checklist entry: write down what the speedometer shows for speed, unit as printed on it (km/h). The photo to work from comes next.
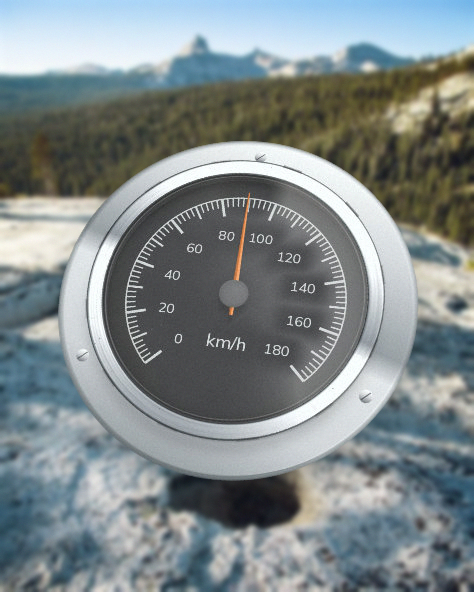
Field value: 90 km/h
